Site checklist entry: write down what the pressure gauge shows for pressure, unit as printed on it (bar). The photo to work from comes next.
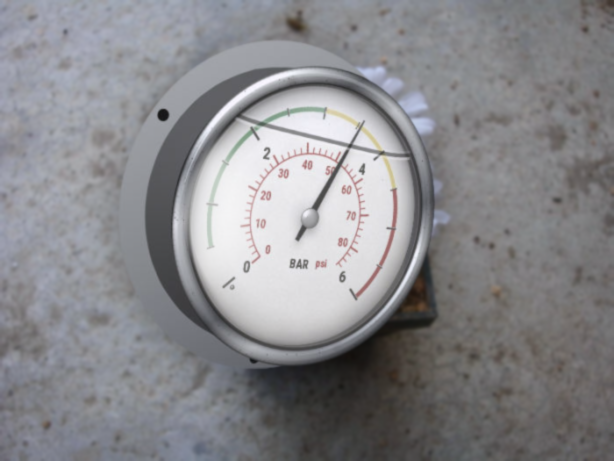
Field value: 3.5 bar
